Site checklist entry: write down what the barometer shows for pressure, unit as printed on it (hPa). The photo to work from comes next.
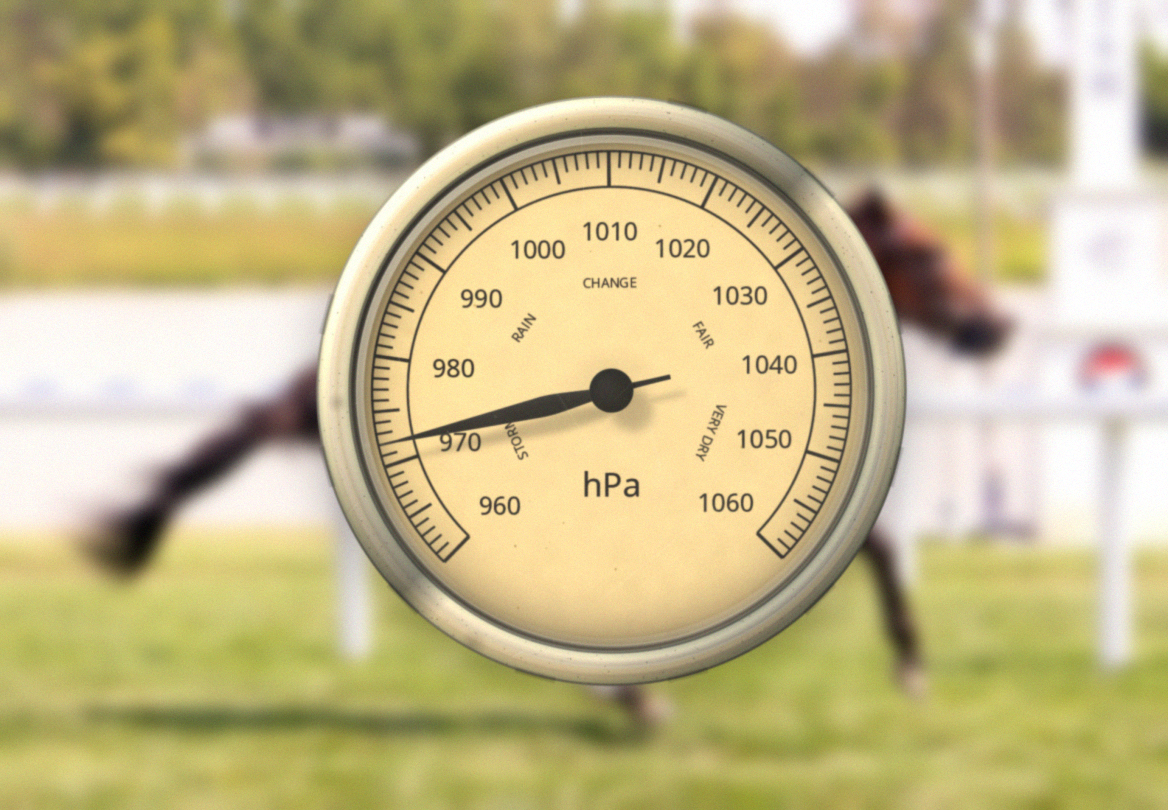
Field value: 972 hPa
